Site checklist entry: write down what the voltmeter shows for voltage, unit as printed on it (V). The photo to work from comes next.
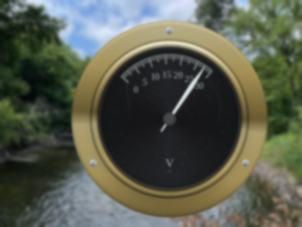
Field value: 27.5 V
